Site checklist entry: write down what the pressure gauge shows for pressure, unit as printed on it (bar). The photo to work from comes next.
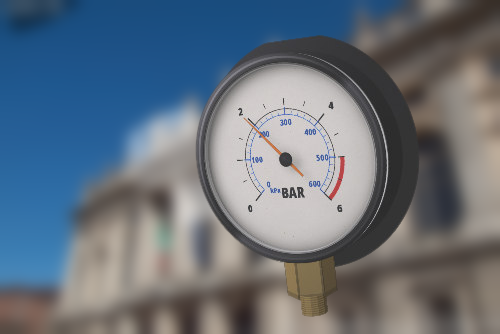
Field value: 2 bar
